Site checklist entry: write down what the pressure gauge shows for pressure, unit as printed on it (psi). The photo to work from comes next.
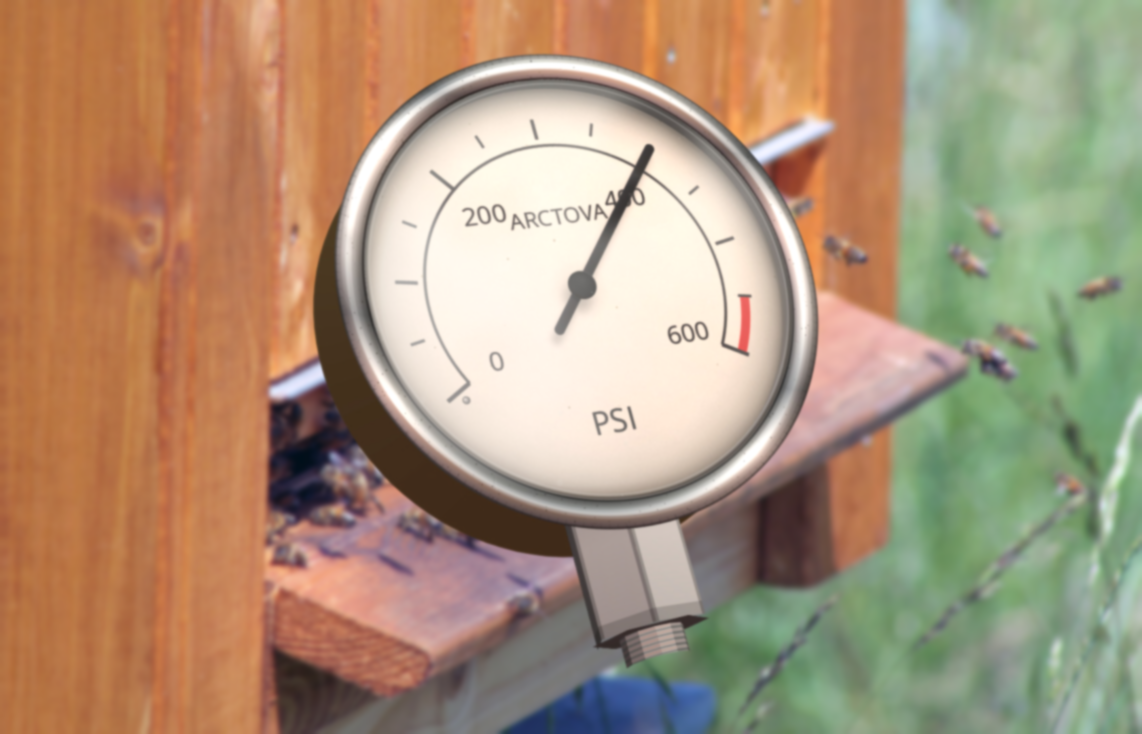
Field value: 400 psi
